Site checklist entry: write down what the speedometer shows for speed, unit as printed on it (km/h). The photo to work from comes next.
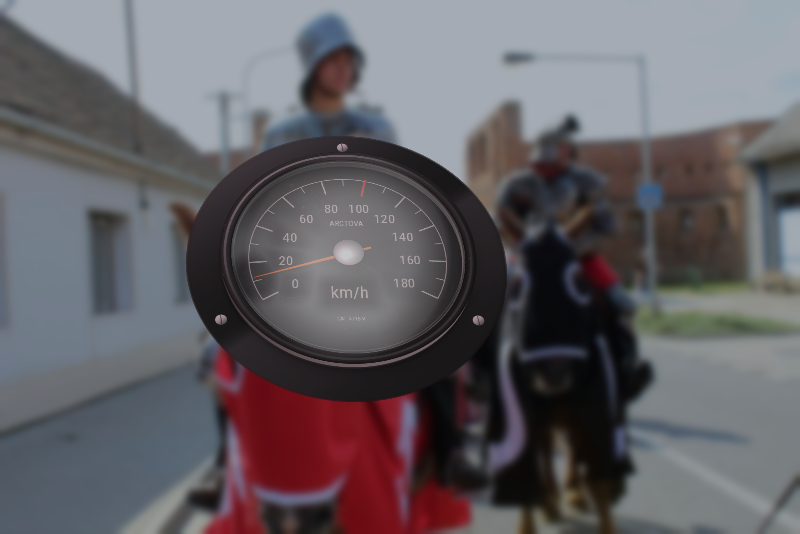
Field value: 10 km/h
